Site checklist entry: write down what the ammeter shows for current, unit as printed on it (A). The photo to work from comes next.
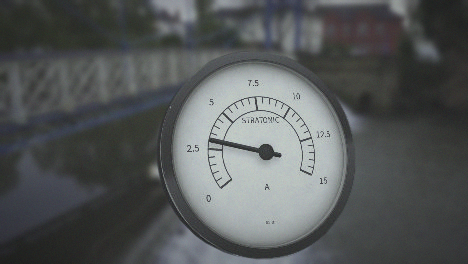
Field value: 3 A
